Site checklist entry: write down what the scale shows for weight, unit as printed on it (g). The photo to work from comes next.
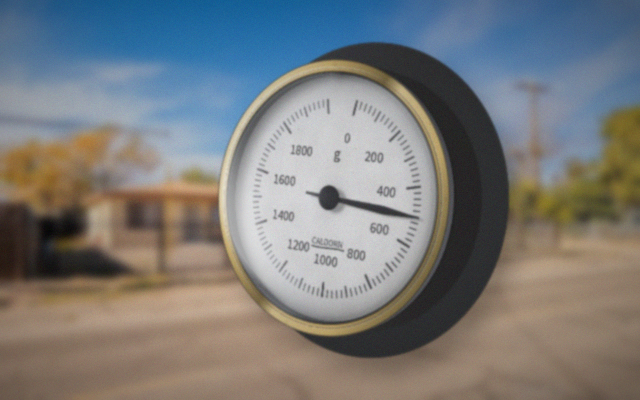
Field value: 500 g
